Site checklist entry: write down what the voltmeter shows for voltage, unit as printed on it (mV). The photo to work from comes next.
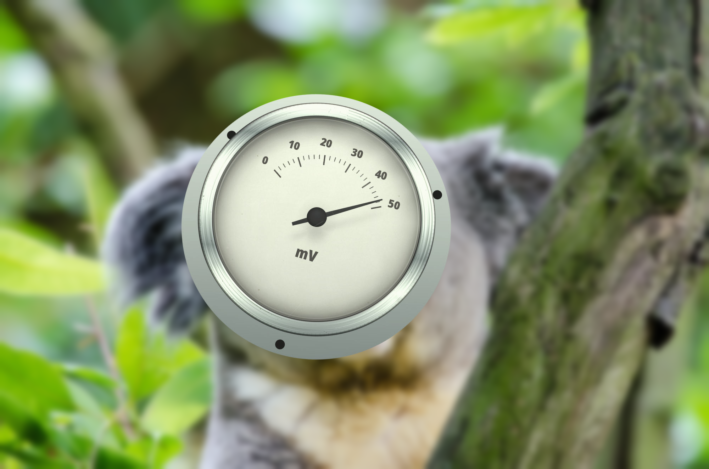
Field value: 48 mV
